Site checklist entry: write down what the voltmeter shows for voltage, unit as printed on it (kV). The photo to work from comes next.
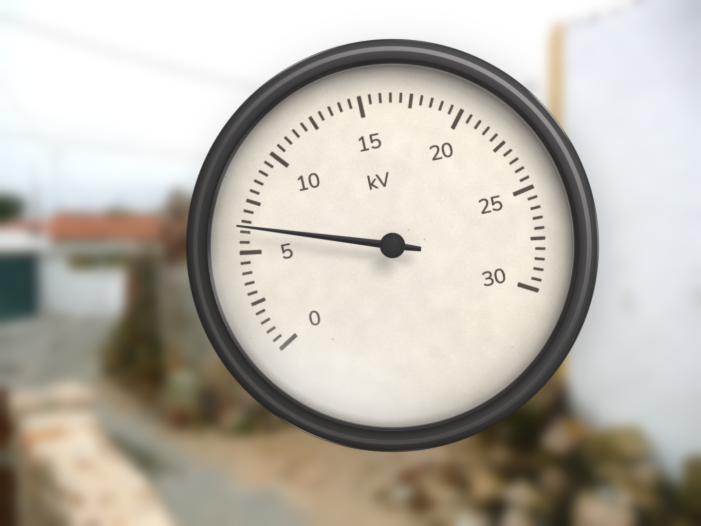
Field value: 6.25 kV
